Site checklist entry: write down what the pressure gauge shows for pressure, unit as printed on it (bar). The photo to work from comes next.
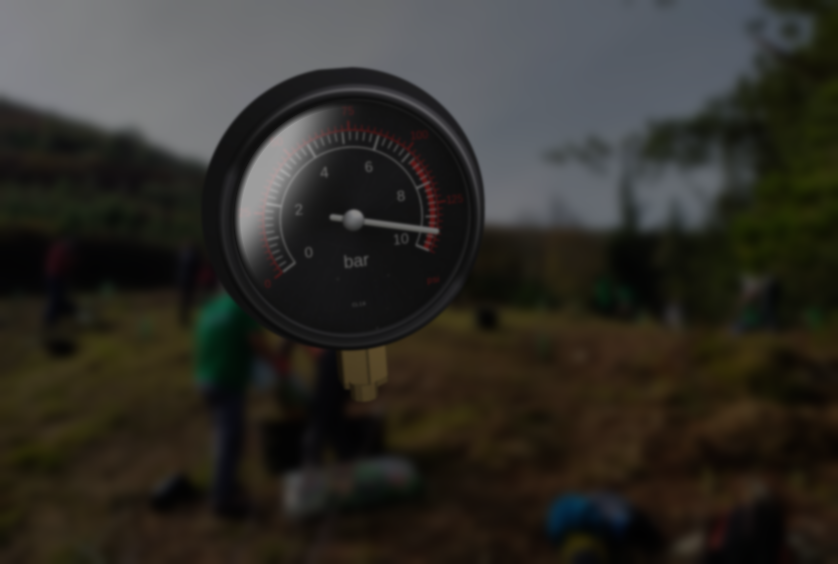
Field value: 9.4 bar
